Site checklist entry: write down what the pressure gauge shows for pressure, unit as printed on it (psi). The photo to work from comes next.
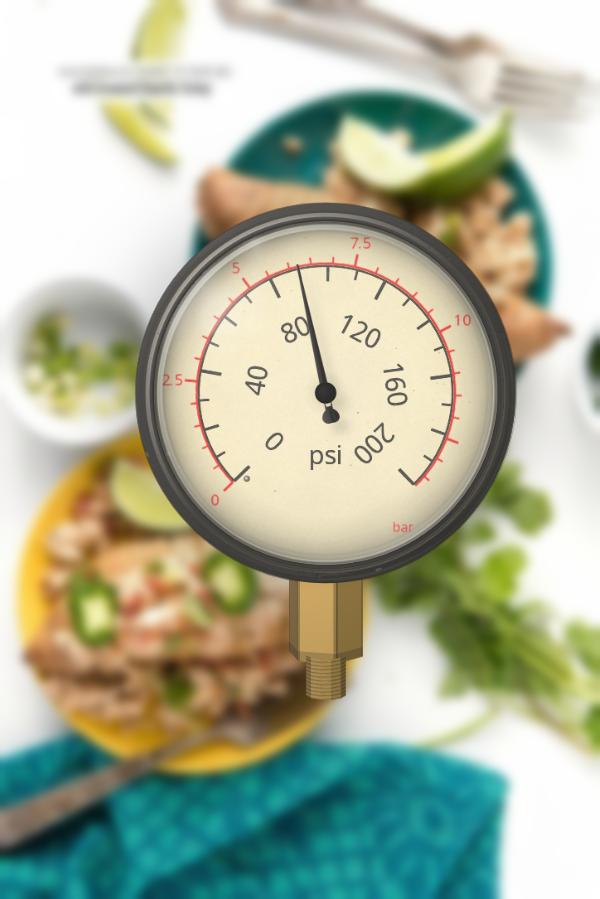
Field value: 90 psi
